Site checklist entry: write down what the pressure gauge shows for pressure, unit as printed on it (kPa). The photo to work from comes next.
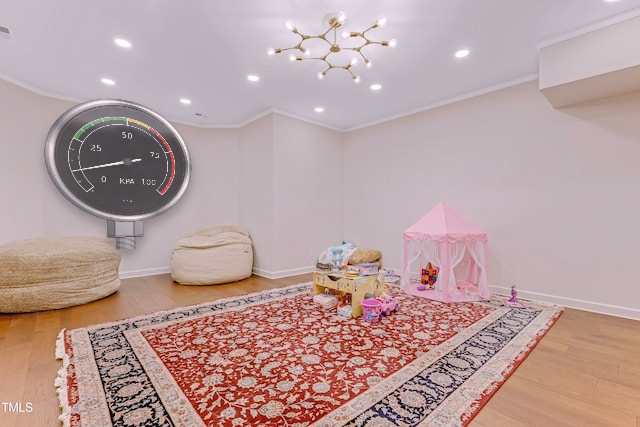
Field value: 10 kPa
